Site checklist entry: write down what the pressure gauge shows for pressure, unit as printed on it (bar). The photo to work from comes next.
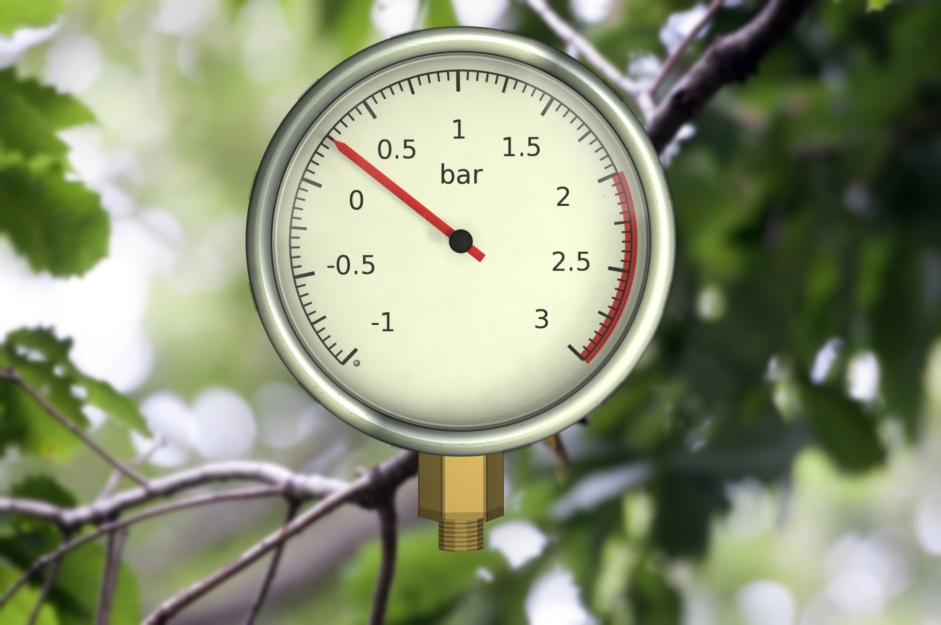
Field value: 0.25 bar
